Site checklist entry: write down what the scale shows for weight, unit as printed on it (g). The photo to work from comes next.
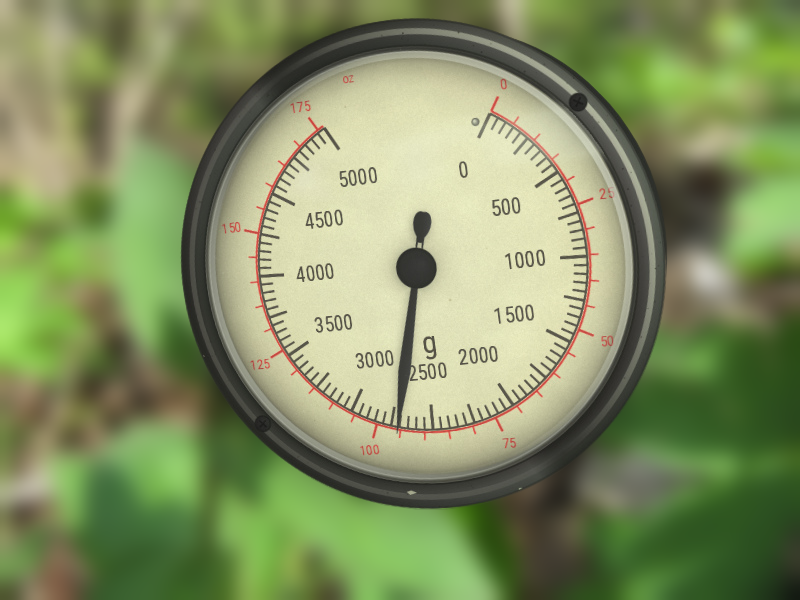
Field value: 2700 g
